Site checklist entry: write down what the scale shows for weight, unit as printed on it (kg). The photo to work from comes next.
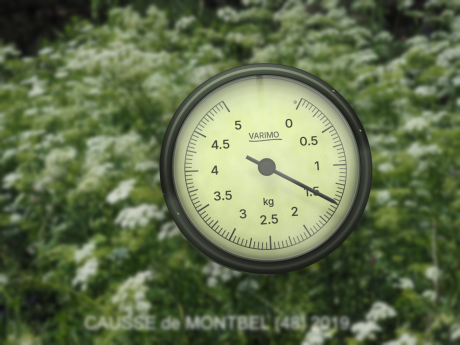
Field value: 1.5 kg
